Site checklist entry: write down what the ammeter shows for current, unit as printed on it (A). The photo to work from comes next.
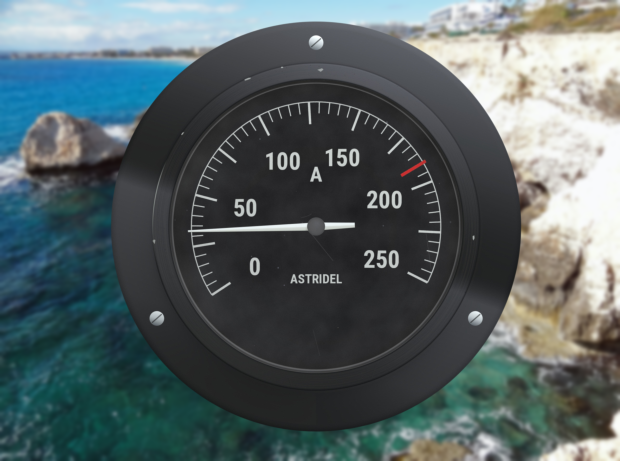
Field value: 32.5 A
